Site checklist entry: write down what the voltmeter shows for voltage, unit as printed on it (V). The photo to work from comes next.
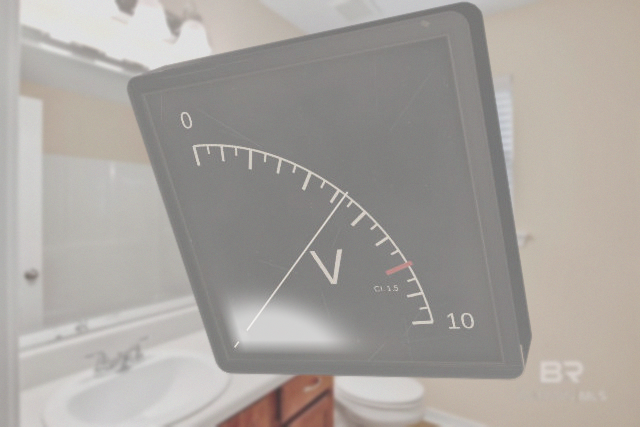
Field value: 5.25 V
